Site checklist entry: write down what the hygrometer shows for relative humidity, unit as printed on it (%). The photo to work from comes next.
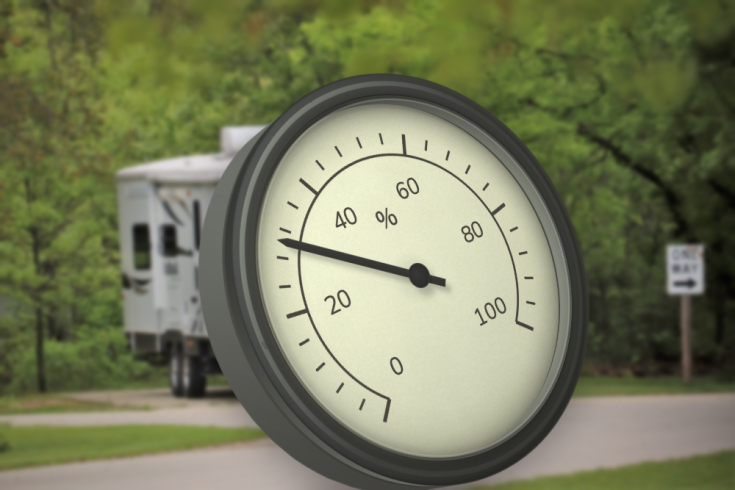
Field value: 30 %
